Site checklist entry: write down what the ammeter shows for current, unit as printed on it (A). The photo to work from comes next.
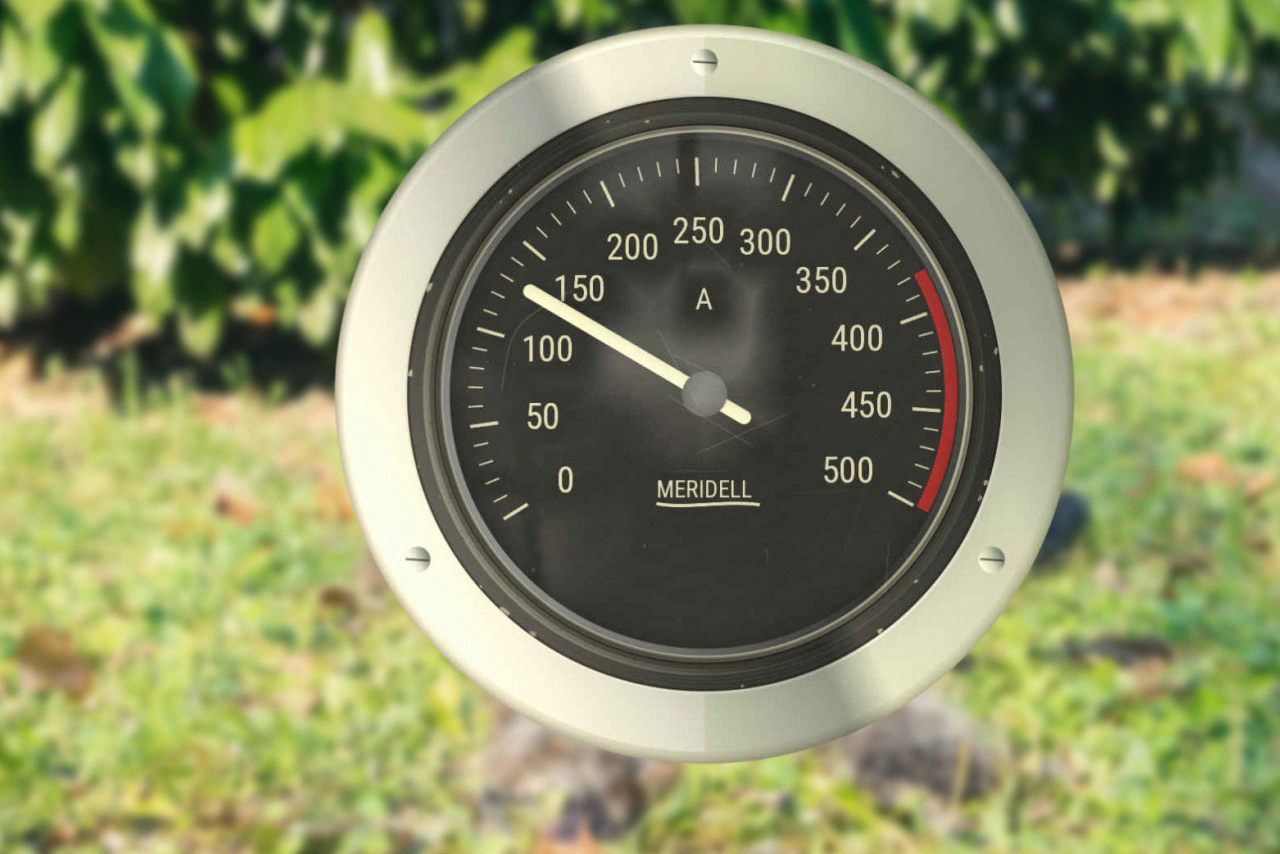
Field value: 130 A
